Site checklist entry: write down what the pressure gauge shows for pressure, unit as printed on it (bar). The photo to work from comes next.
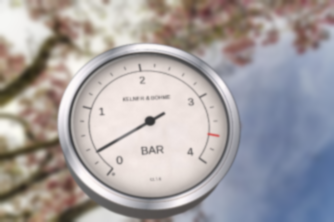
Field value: 0.3 bar
